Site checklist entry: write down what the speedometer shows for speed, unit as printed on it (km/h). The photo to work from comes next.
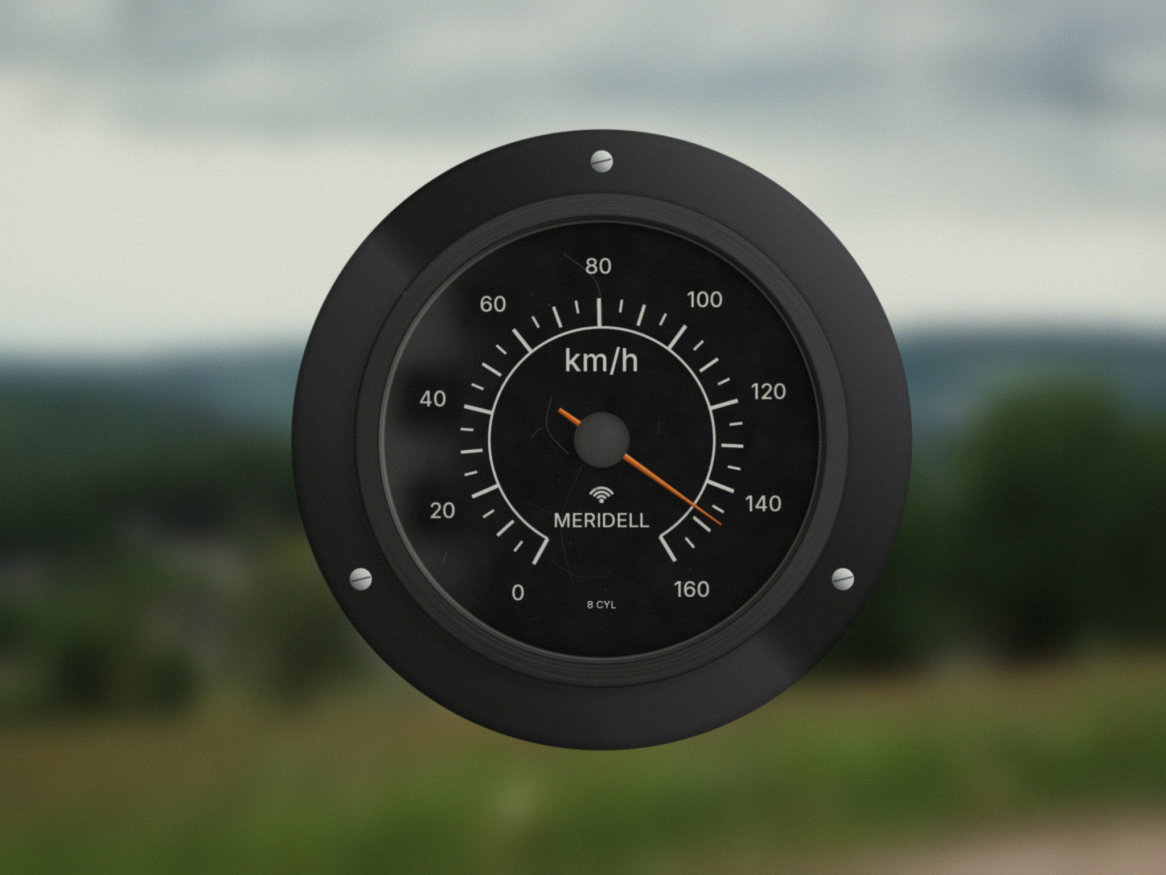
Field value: 147.5 km/h
